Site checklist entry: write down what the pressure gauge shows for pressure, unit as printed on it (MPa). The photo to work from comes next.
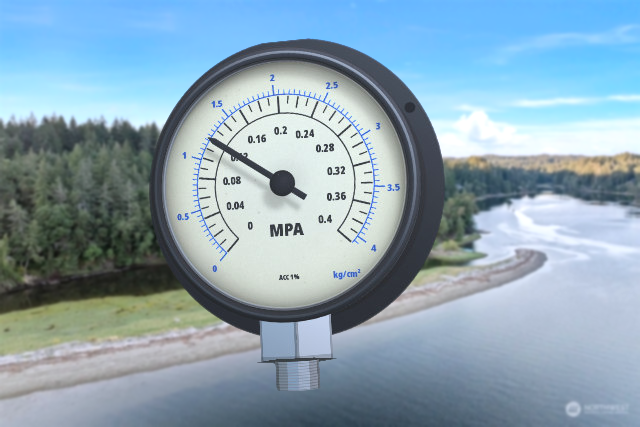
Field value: 0.12 MPa
